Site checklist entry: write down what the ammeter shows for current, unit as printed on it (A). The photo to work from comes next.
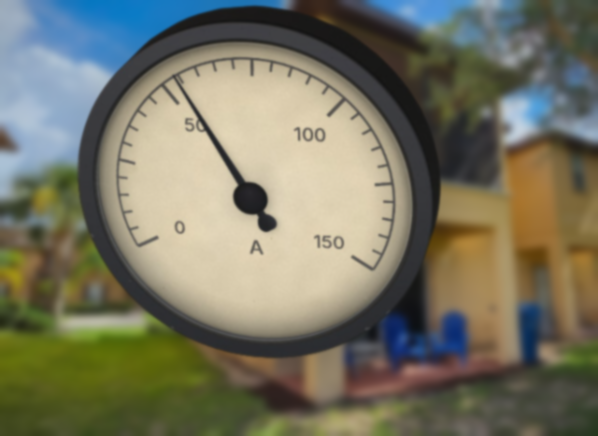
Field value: 55 A
